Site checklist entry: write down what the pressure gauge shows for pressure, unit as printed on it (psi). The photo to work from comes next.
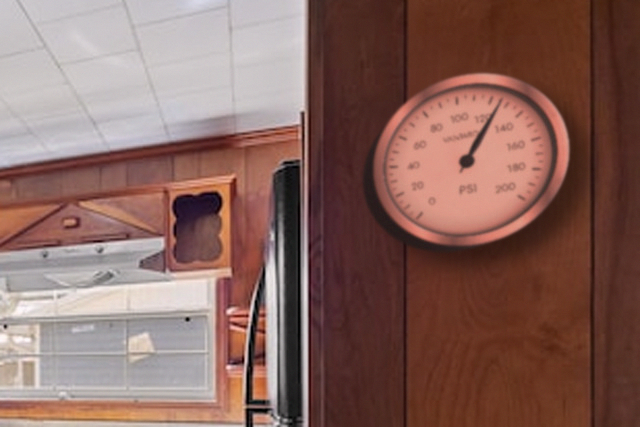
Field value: 125 psi
